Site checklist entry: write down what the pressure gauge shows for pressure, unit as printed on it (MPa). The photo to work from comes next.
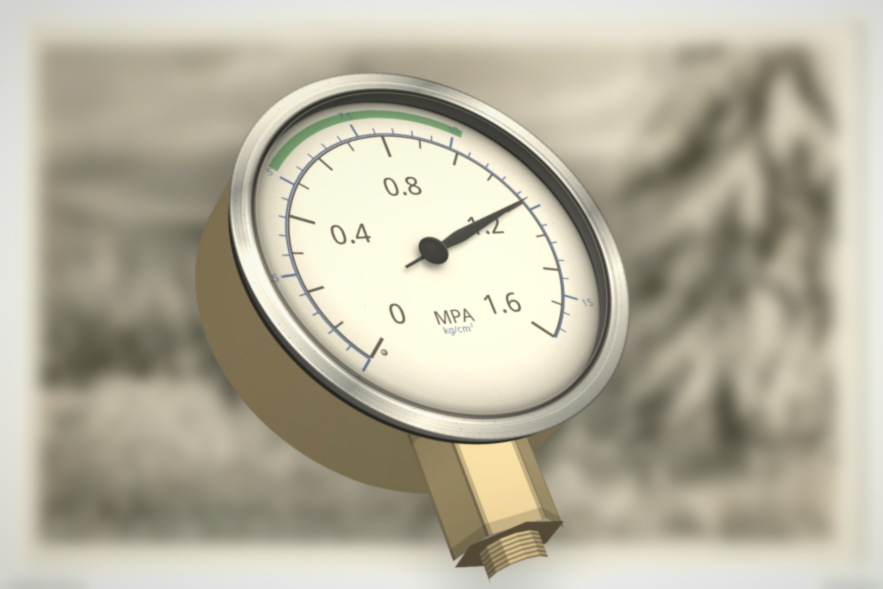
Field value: 1.2 MPa
